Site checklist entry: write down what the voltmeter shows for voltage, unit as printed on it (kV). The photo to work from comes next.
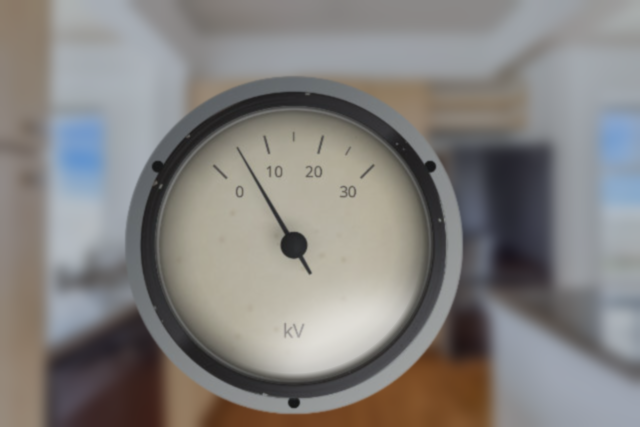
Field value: 5 kV
